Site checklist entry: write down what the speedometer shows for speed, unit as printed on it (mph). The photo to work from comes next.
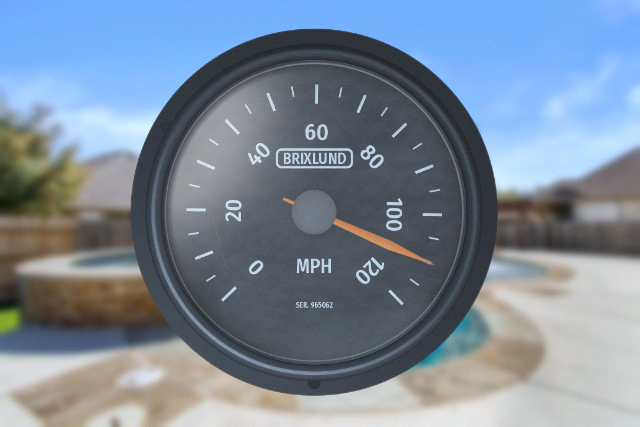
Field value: 110 mph
